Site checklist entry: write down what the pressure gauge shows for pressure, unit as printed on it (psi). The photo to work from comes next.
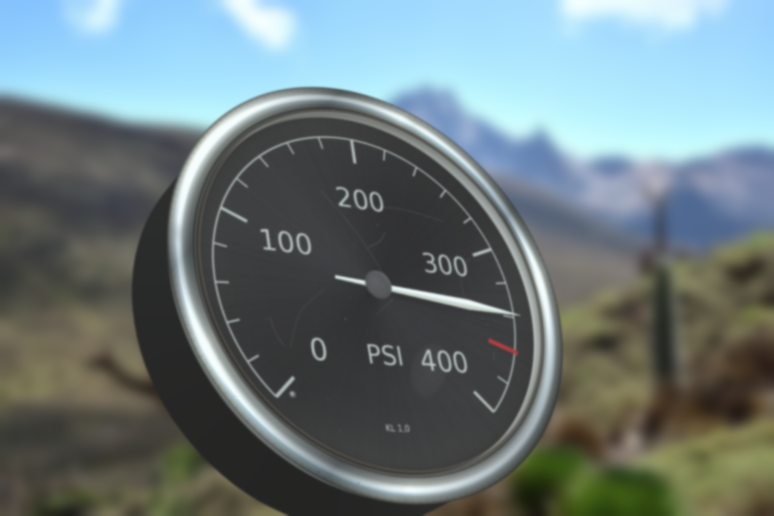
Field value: 340 psi
